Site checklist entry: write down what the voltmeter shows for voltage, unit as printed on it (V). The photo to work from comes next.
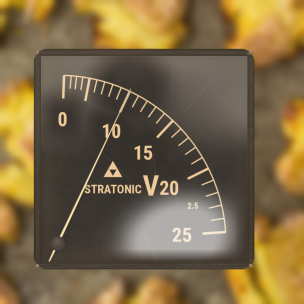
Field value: 10 V
